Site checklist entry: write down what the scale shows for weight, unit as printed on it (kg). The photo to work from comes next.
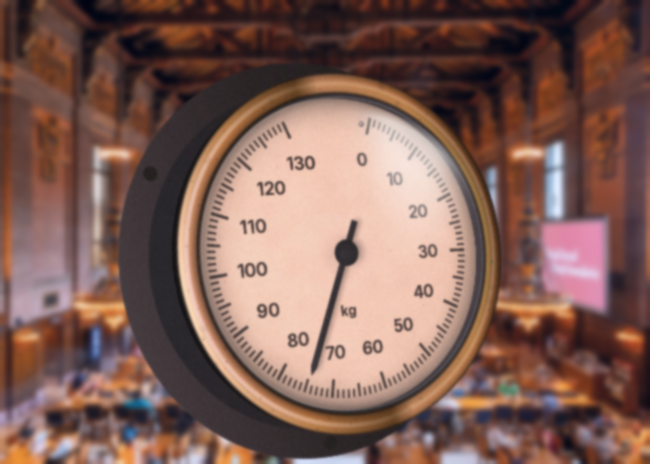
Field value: 75 kg
